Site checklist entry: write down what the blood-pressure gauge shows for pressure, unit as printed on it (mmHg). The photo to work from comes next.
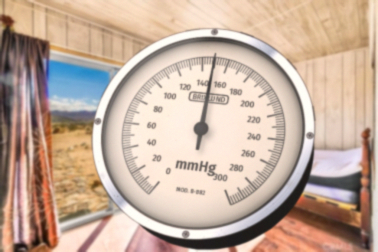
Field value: 150 mmHg
